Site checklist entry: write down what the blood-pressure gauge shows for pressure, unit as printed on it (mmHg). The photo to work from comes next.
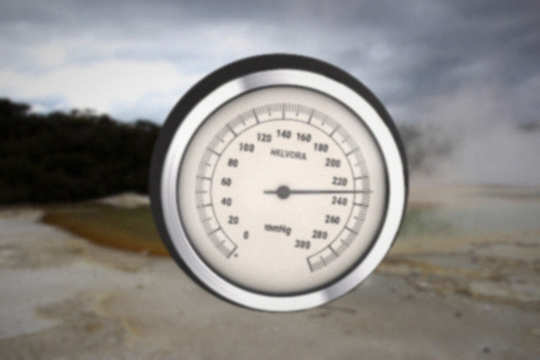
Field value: 230 mmHg
